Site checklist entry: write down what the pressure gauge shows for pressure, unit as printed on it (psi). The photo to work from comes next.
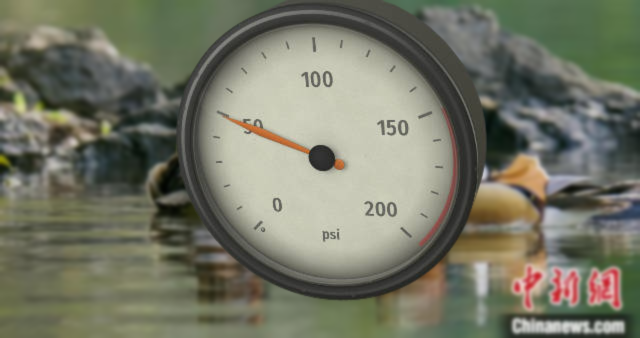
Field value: 50 psi
